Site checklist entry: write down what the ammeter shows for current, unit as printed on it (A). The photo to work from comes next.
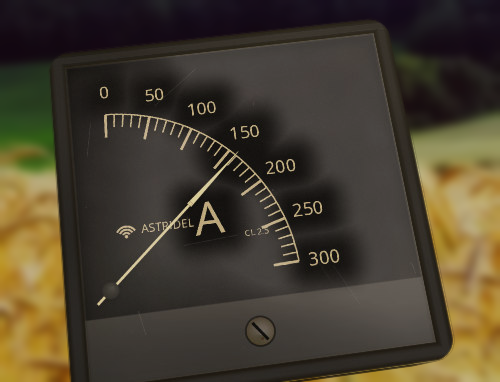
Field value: 160 A
